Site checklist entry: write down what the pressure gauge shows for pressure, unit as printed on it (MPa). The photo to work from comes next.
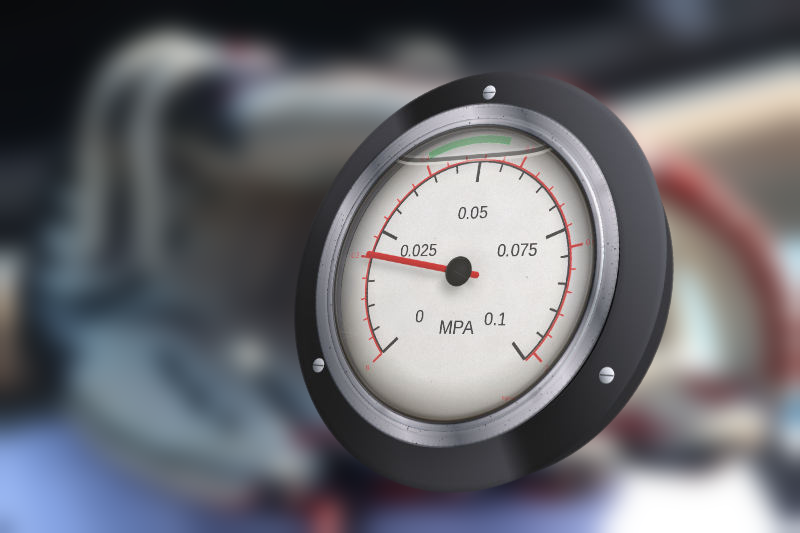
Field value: 0.02 MPa
